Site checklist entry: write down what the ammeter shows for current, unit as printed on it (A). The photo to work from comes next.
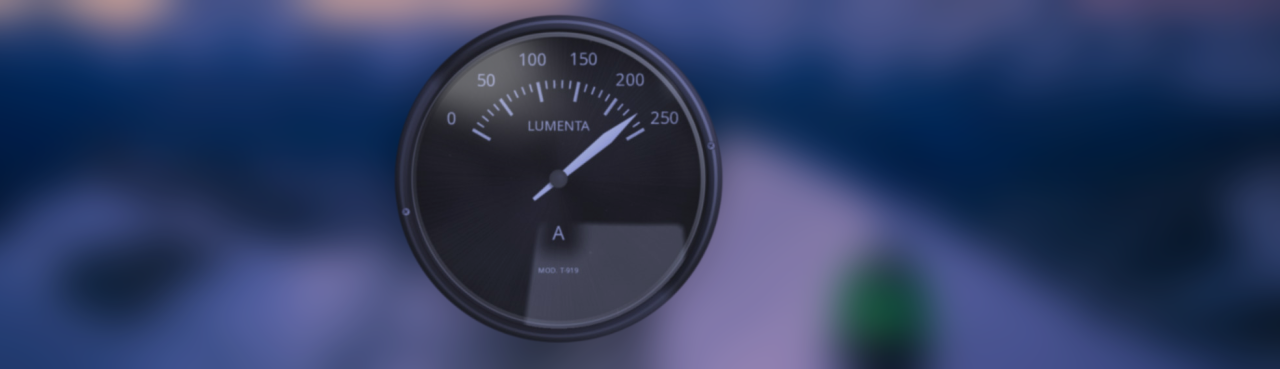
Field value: 230 A
